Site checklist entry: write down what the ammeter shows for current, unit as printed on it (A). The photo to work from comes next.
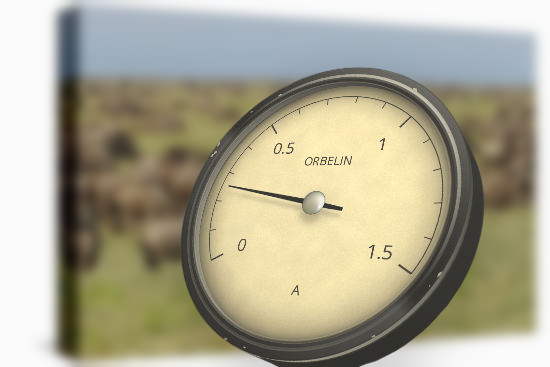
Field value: 0.25 A
